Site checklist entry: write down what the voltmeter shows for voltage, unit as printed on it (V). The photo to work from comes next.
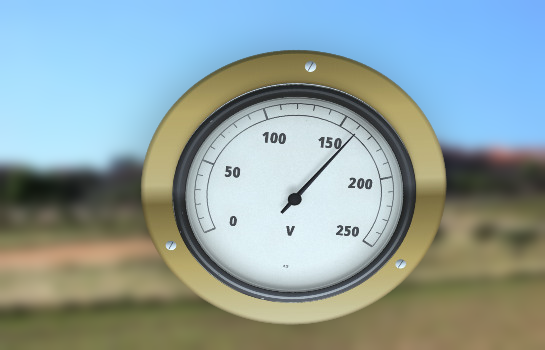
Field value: 160 V
